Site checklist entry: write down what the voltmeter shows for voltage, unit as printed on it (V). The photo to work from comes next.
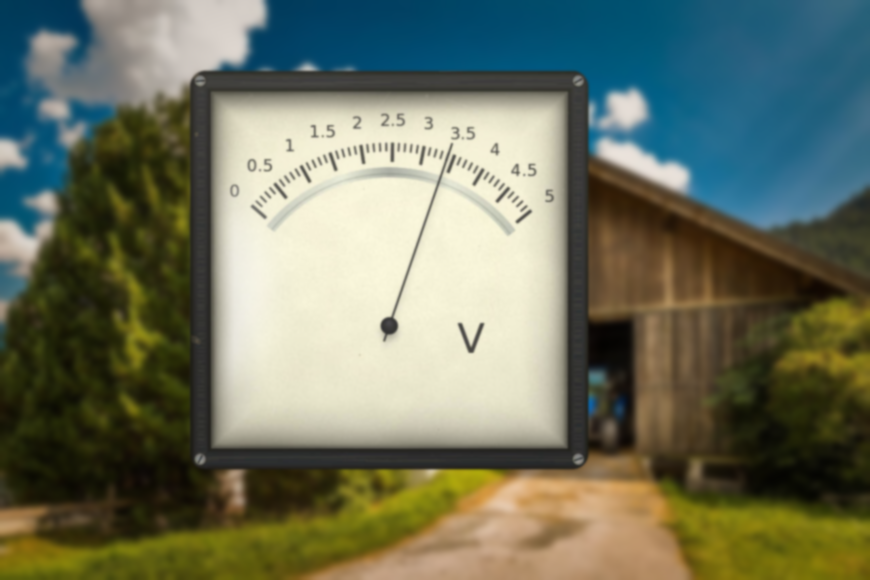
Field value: 3.4 V
